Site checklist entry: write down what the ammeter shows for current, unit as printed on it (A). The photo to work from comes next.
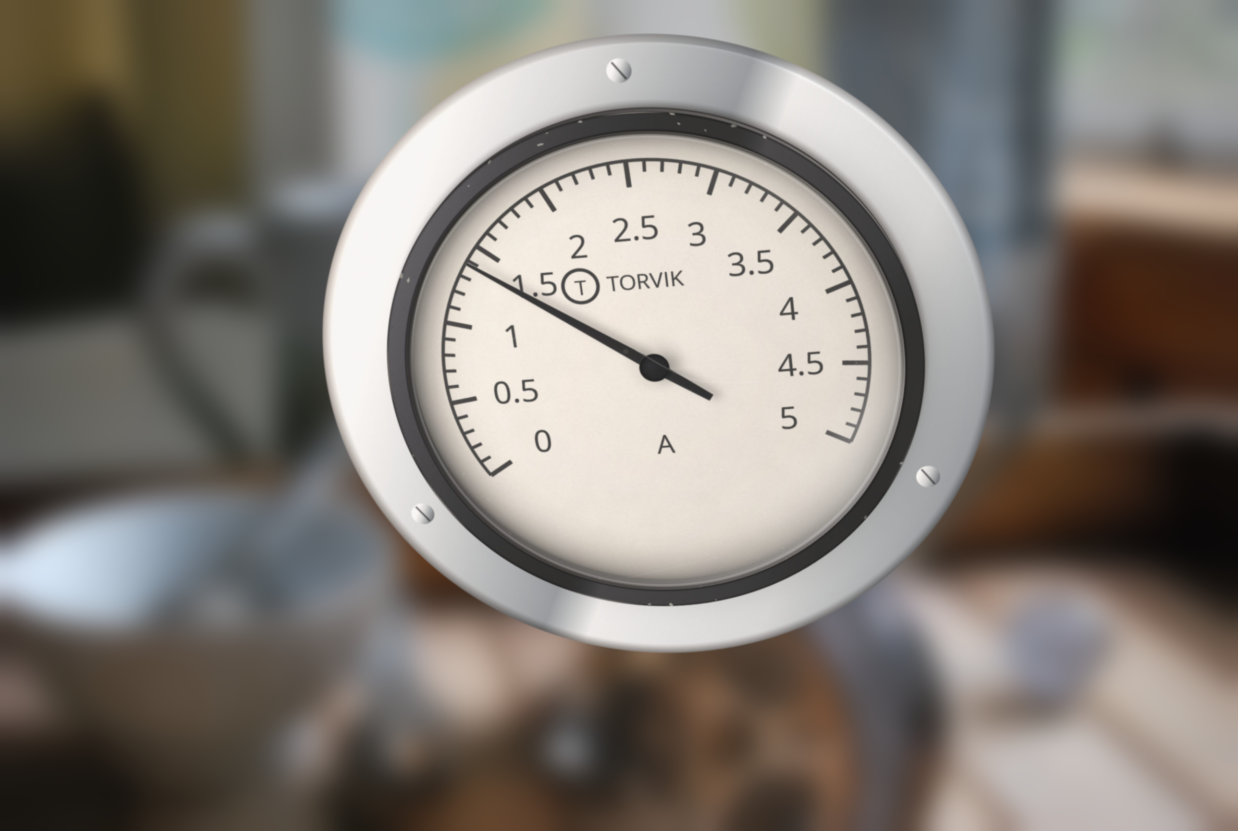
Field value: 1.4 A
